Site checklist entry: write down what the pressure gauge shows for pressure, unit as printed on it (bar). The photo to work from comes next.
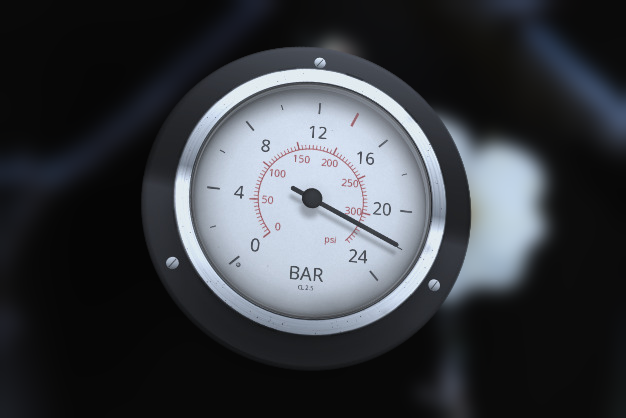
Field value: 22 bar
